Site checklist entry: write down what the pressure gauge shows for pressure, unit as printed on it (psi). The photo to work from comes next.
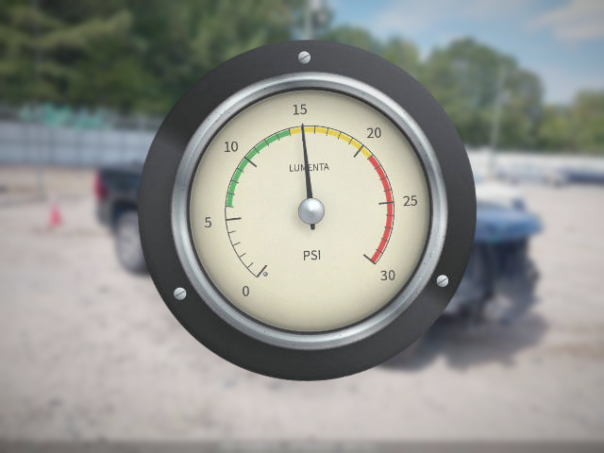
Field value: 15 psi
